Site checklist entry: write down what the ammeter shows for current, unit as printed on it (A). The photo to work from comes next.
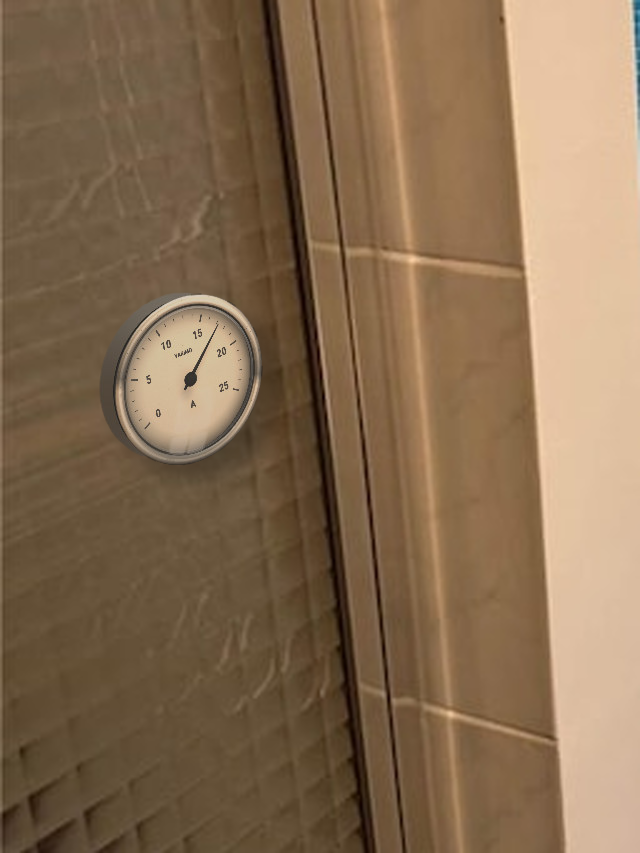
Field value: 17 A
